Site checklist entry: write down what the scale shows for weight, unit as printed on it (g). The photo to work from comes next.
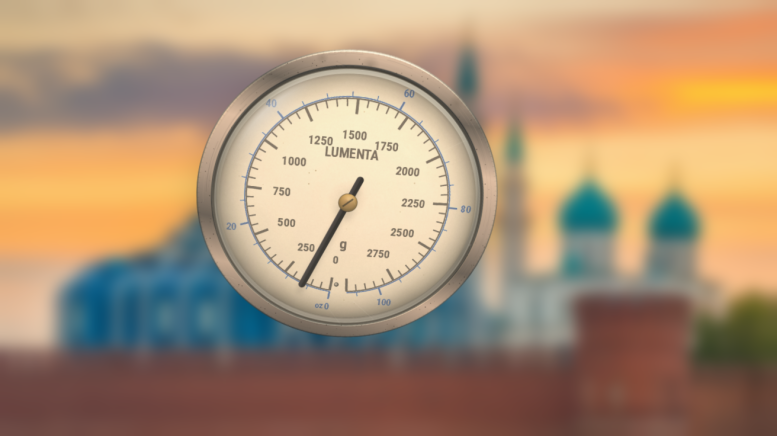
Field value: 150 g
